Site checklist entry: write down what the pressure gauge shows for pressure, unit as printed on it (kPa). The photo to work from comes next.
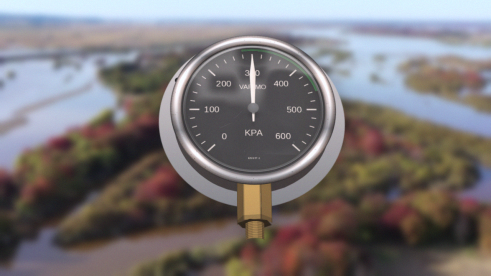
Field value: 300 kPa
